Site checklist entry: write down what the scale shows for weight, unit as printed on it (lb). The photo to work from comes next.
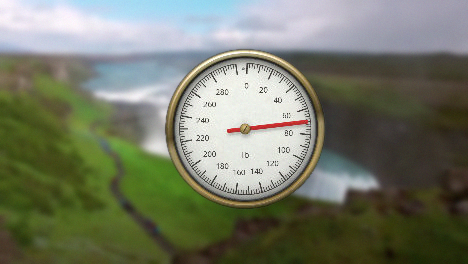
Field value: 70 lb
